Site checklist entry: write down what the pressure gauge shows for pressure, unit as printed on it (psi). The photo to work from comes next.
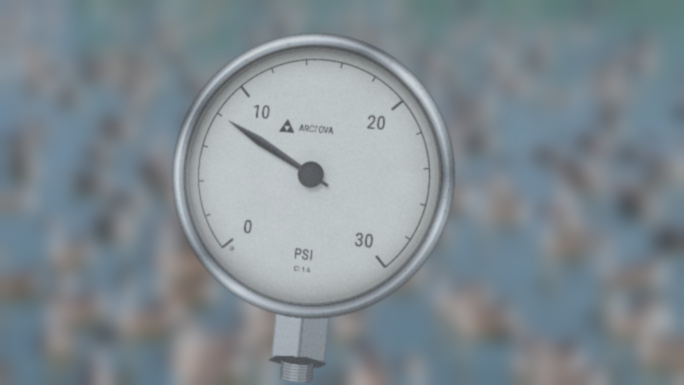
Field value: 8 psi
